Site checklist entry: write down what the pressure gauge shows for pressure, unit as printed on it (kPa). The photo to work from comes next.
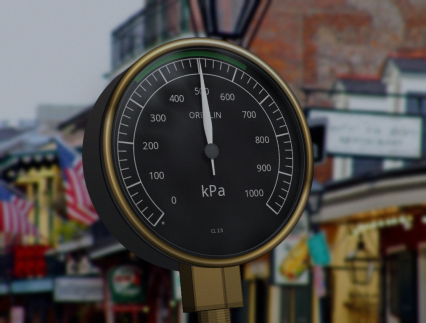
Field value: 500 kPa
